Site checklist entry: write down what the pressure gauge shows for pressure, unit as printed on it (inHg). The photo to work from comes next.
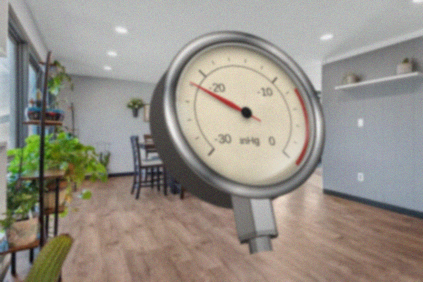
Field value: -22 inHg
